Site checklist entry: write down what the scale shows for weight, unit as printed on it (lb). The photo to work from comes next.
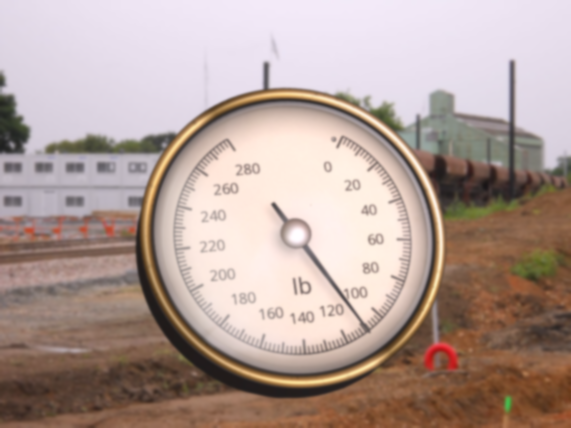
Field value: 110 lb
